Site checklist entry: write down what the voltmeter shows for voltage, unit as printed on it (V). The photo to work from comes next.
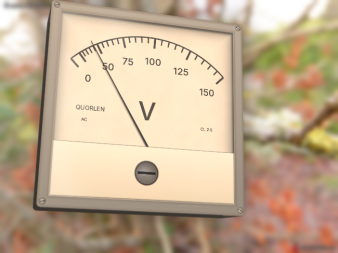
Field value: 45 V
